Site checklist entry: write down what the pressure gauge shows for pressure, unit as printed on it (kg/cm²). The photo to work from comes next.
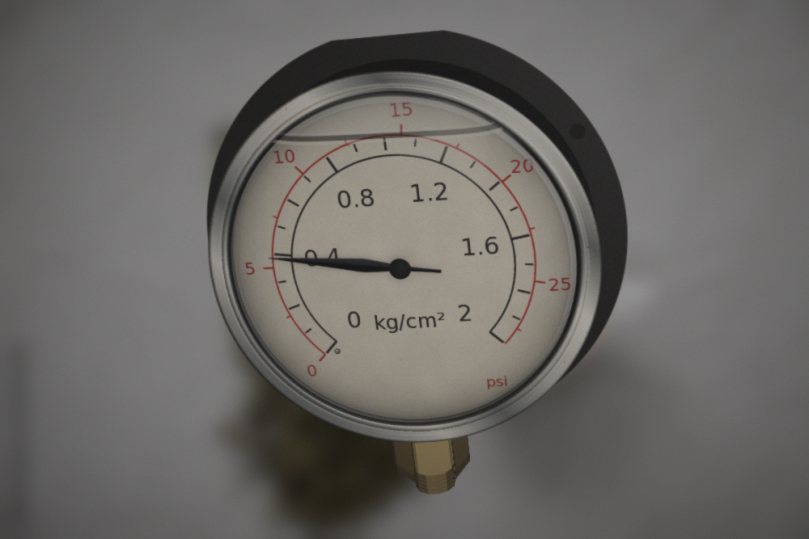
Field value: 0.4 kg/cm²
